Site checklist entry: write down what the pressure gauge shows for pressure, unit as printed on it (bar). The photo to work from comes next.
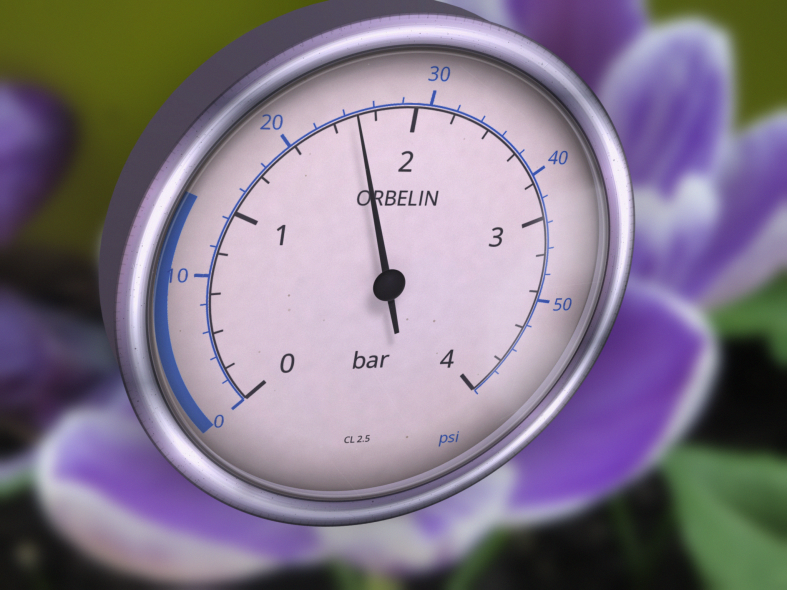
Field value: 1.7 bar
